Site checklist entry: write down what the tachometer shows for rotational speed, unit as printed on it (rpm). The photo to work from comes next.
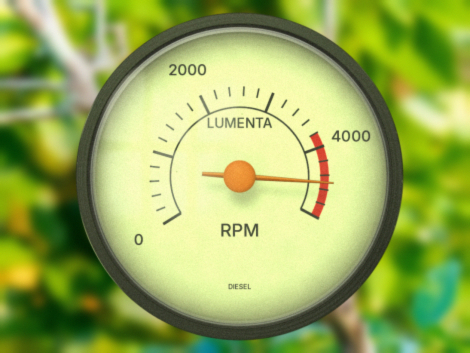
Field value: 4500 rpm
